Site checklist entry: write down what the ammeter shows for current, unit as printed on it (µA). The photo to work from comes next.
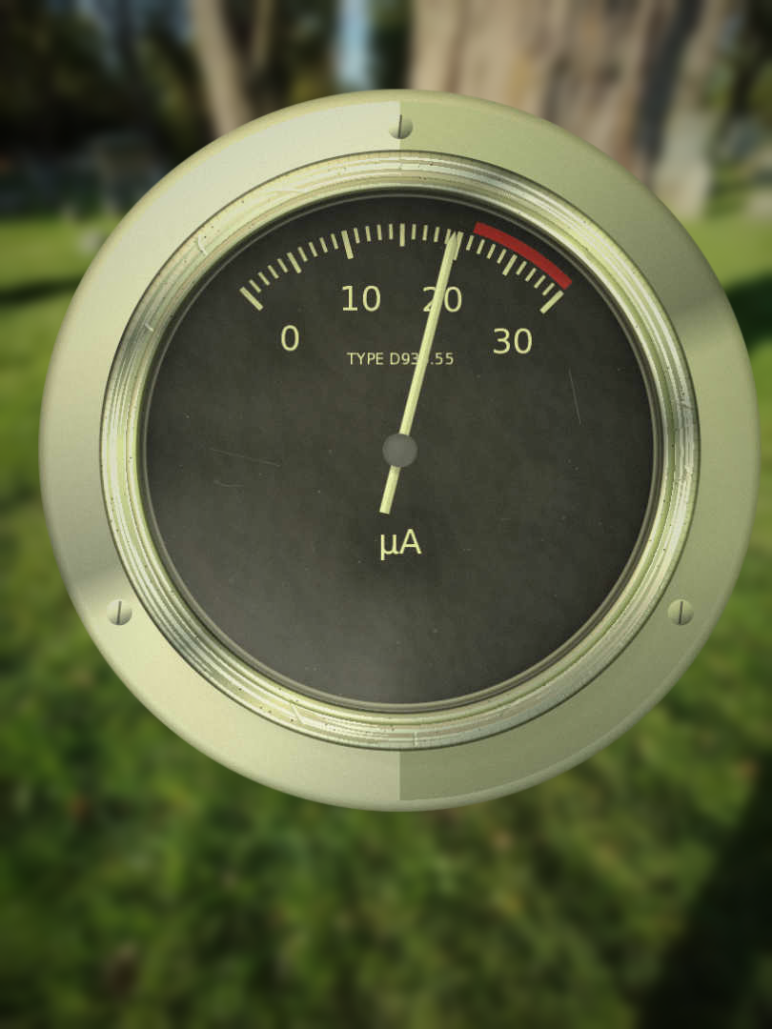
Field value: 19.5 µA
